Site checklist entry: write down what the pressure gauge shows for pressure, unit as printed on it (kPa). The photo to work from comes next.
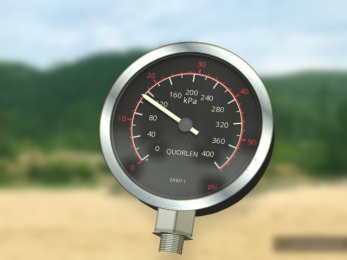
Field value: 110 kPa
